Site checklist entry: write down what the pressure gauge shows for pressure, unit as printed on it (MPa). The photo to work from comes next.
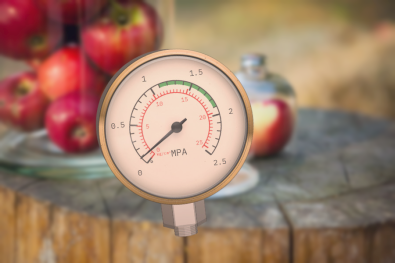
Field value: 0.1 MPa
